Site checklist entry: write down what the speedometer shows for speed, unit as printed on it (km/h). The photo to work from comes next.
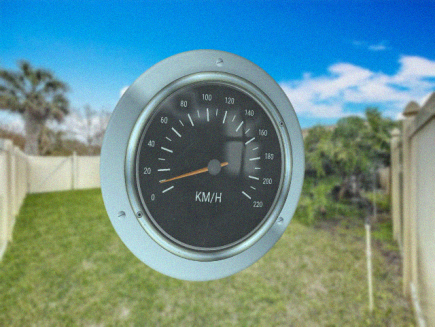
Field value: 10 km/h
